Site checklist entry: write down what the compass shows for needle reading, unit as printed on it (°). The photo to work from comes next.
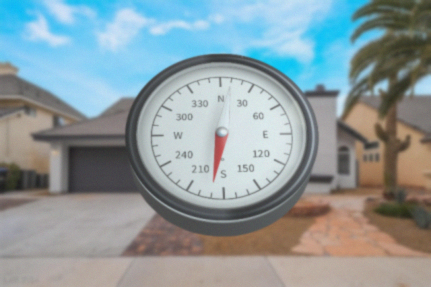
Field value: 190 °
